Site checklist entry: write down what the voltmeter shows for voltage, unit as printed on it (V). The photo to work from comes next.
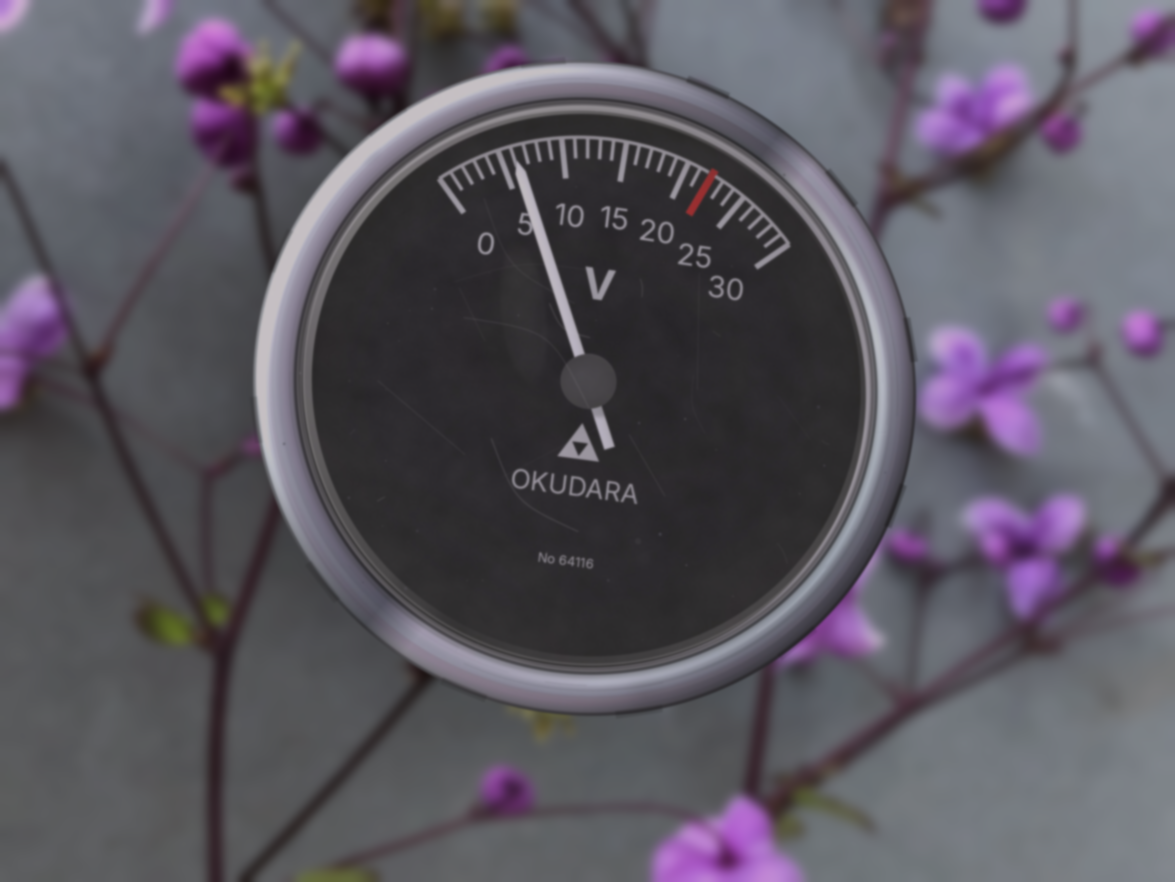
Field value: 6 V
